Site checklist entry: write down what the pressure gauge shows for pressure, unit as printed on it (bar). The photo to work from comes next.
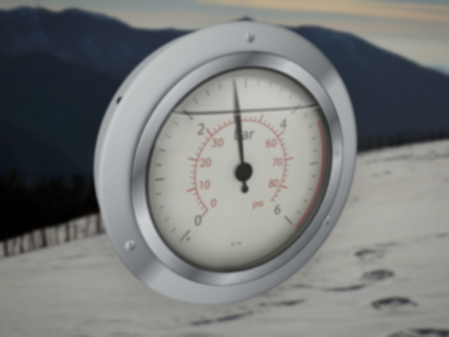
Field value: 2.8 bar
